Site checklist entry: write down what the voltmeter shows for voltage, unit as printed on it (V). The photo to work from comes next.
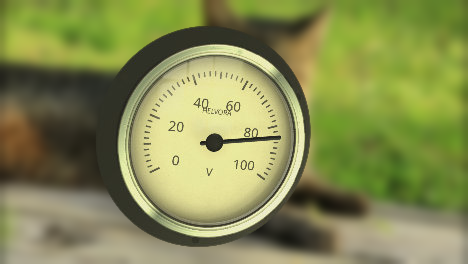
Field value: 84 V
